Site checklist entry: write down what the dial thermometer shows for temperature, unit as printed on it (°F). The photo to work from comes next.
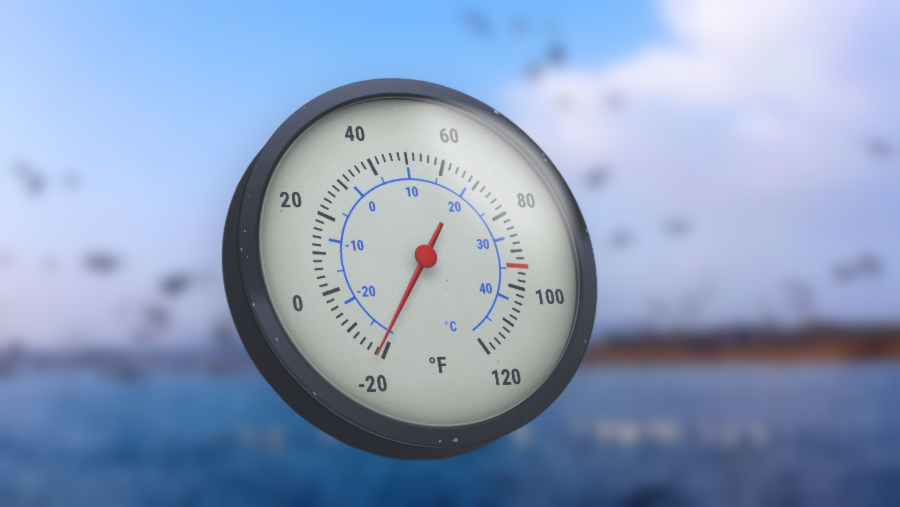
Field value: -18 °F
